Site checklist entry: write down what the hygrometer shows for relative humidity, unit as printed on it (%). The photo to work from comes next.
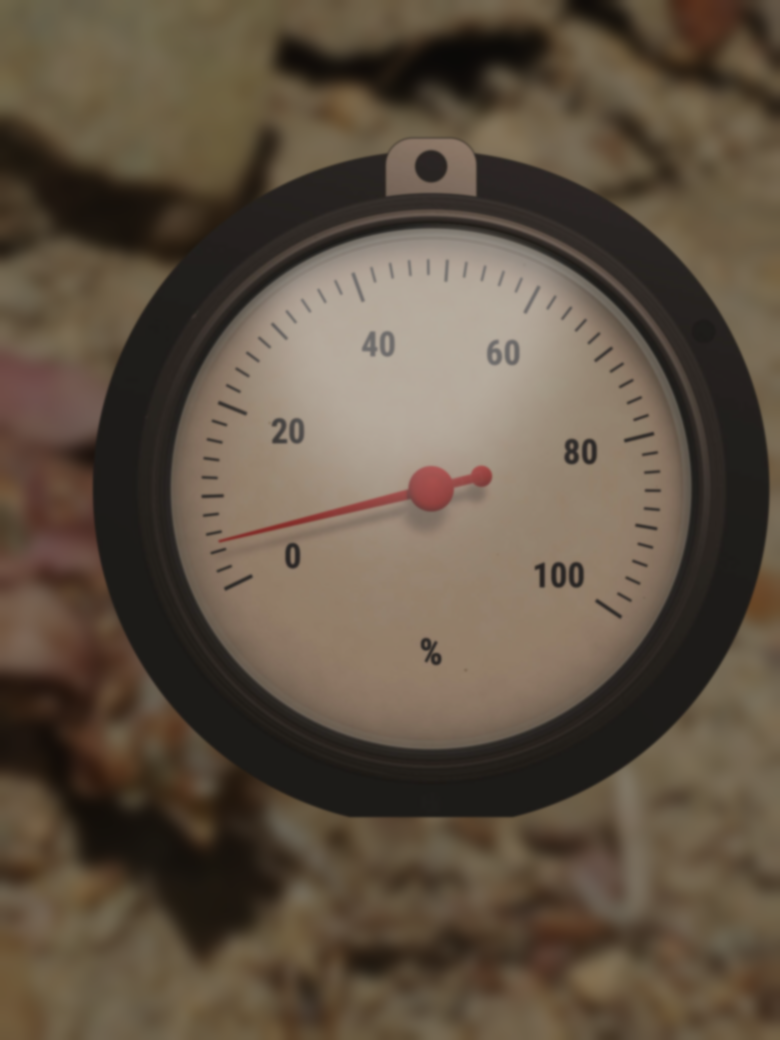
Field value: 5 %
